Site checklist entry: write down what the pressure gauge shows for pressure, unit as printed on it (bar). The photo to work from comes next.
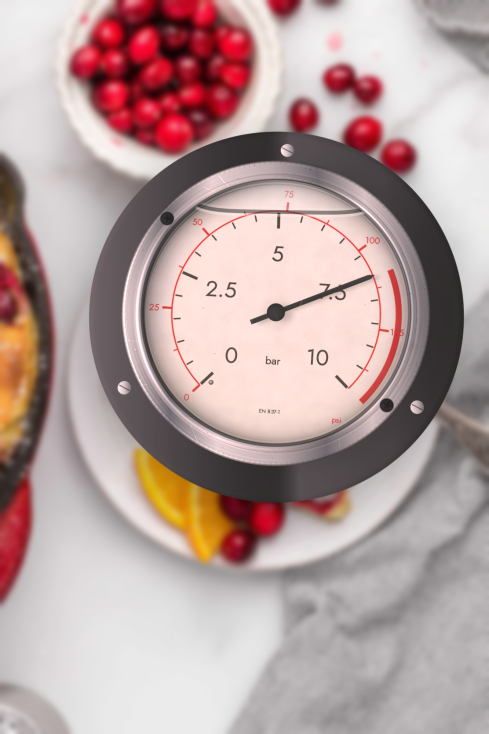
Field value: 7.5 bar
